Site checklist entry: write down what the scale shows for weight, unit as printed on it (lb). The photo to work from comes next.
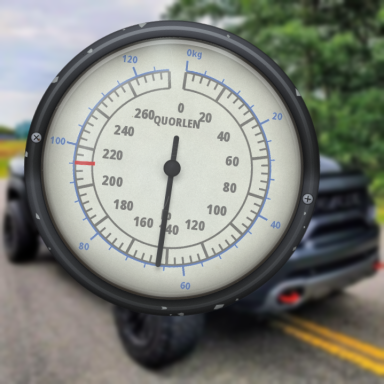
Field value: 144 lb
